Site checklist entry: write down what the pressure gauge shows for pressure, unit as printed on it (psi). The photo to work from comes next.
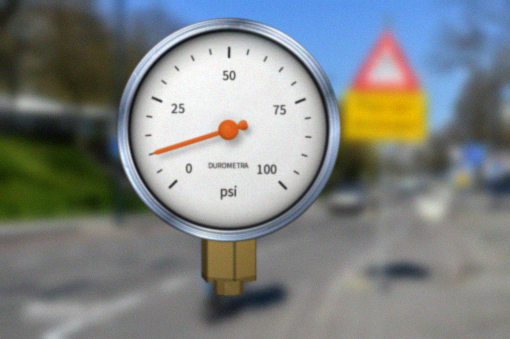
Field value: 10 psi
